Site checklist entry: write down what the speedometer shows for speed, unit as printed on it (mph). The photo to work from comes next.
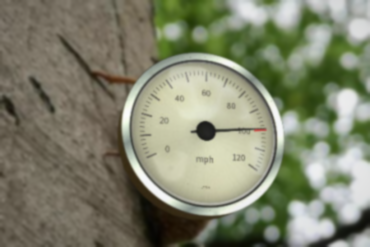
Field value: 100 mph
